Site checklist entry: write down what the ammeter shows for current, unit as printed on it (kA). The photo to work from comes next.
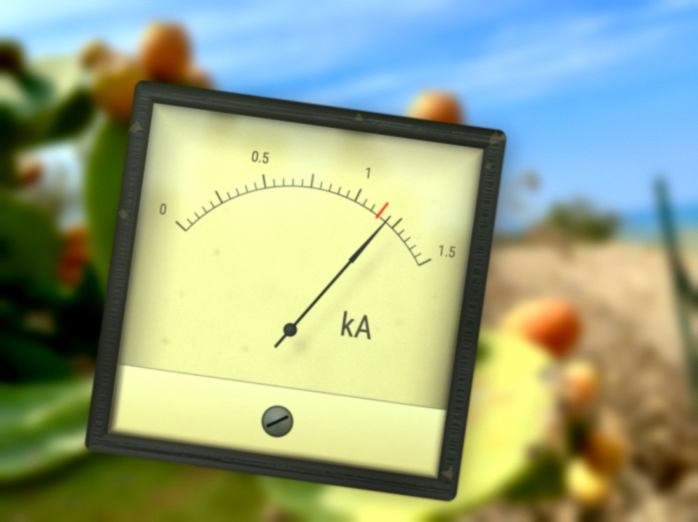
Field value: 1.2 kA
